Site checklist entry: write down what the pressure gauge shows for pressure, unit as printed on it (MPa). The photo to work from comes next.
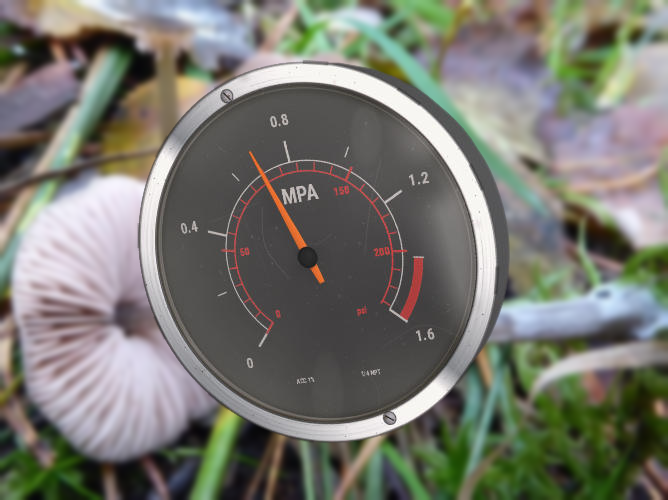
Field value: 0.7 MPa
